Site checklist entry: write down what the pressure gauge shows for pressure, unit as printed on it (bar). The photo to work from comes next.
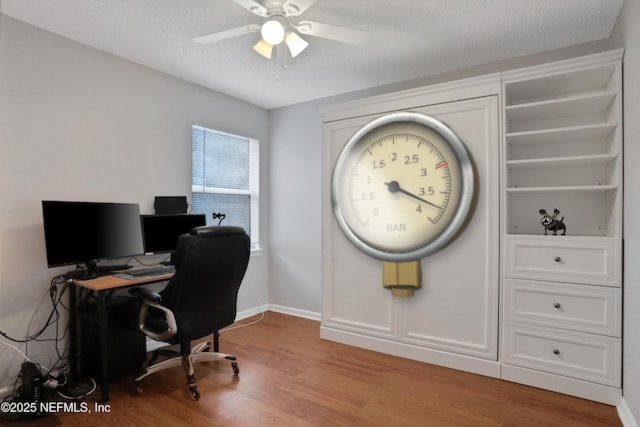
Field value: 3.75 bar
